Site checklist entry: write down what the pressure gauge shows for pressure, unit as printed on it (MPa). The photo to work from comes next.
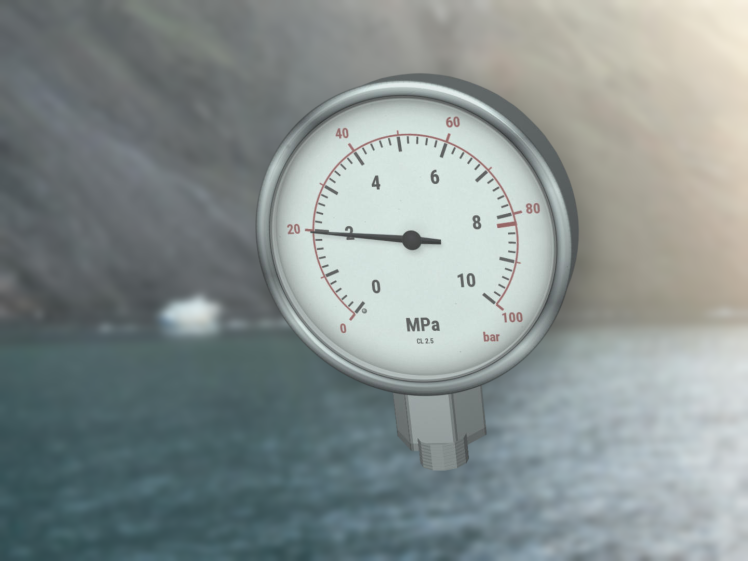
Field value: 2 MPa
